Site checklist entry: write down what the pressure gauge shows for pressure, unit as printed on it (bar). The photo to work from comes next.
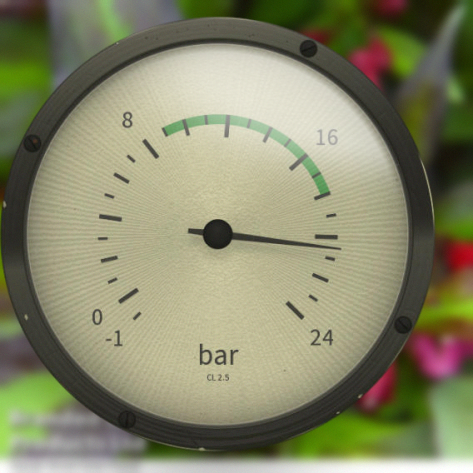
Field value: 20.5 bar
